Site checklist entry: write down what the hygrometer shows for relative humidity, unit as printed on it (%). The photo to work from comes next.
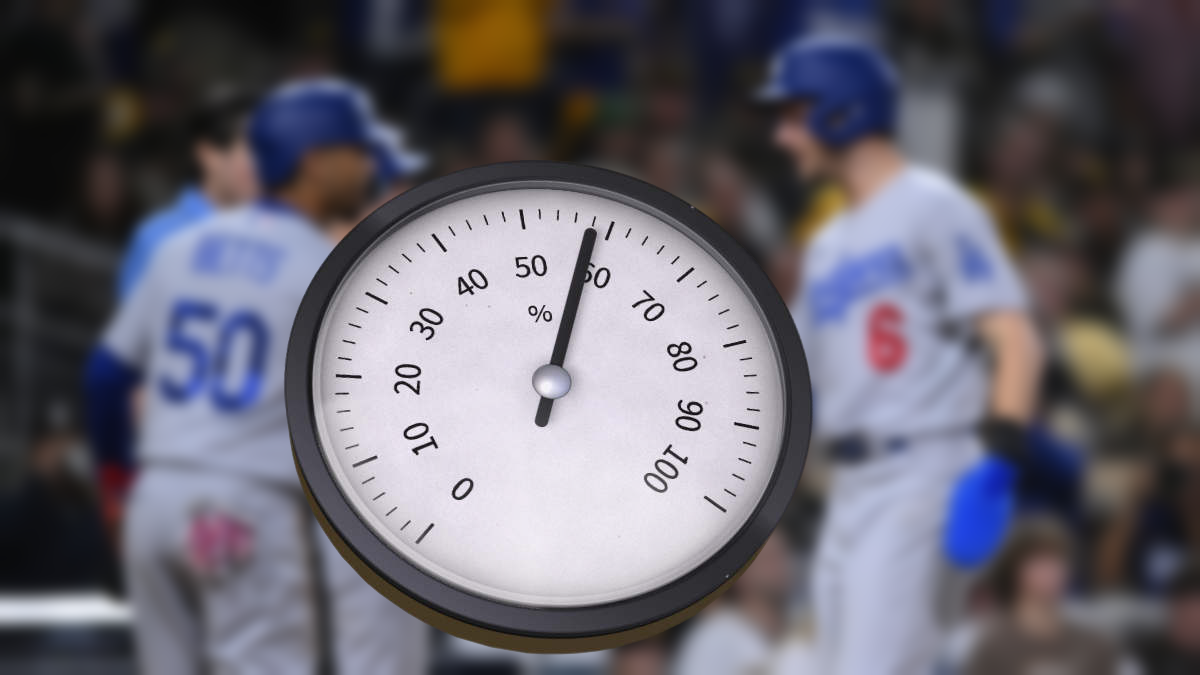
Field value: 58 %
